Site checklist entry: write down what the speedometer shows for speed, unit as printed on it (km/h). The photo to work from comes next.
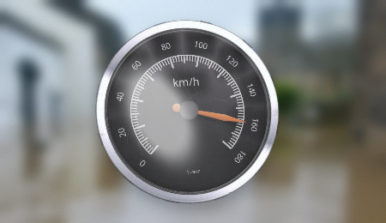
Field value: 160 km/h
